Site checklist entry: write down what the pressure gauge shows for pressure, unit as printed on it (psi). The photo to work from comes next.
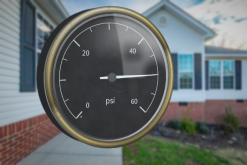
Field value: 50 psi
